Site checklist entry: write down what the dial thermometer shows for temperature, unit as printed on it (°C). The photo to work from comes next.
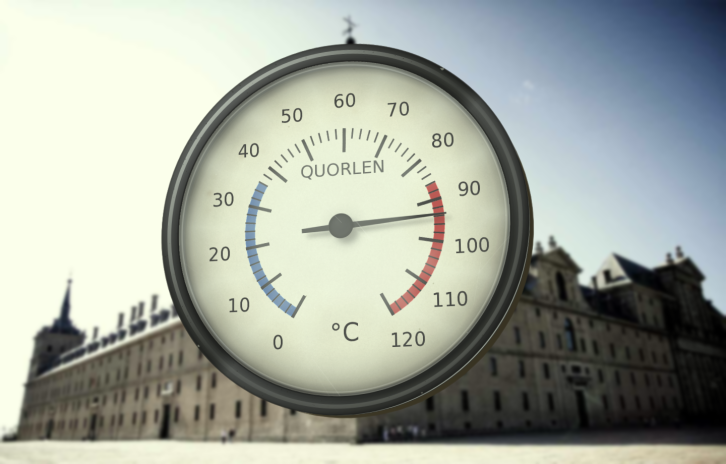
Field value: 94 °C
